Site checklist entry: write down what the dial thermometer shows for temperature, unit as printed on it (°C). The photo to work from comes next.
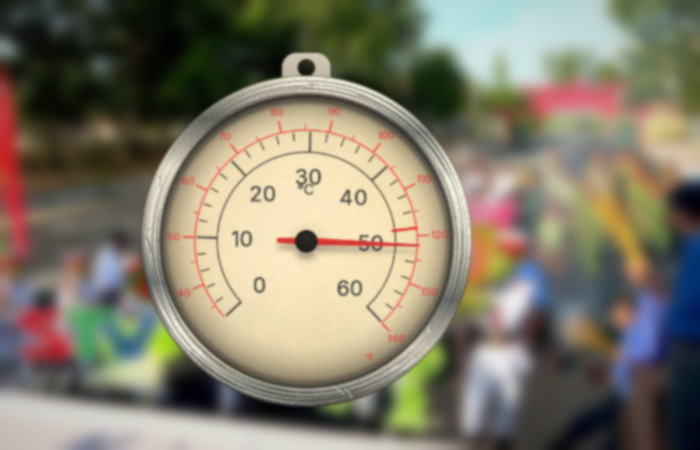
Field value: 50 °C
